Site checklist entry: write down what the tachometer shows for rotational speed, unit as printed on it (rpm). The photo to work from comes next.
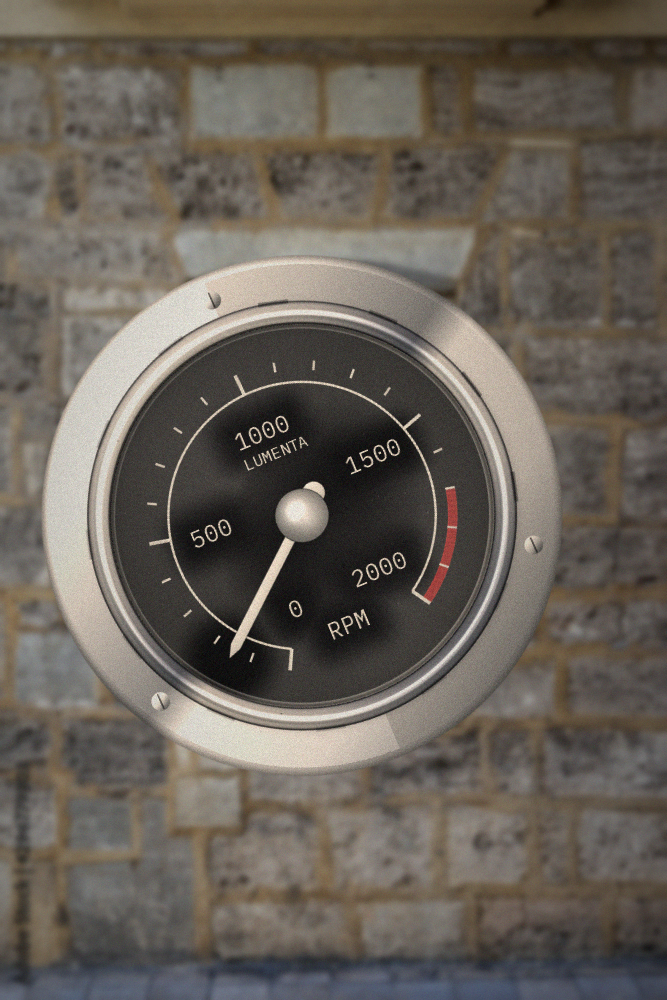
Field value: 150 rpm
